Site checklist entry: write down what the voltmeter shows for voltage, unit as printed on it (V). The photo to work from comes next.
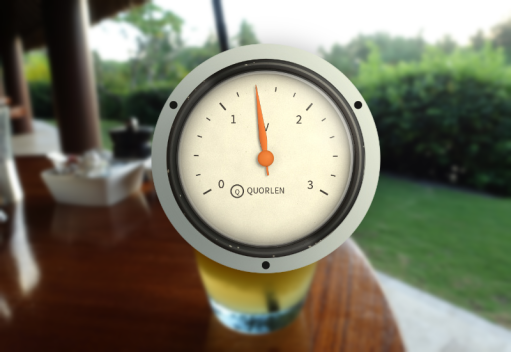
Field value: 1.4 V
